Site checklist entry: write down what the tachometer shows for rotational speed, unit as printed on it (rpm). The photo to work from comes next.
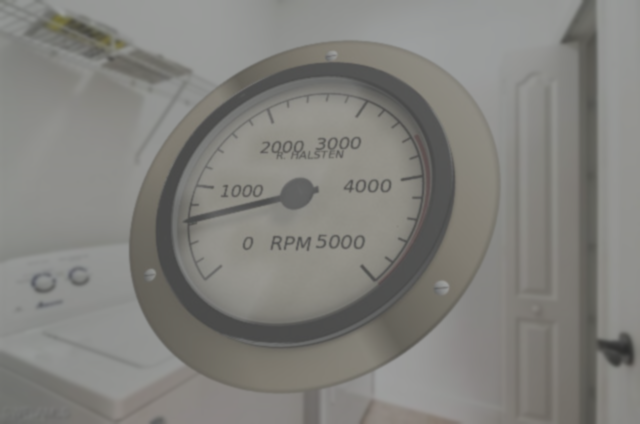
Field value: 600 rpm
